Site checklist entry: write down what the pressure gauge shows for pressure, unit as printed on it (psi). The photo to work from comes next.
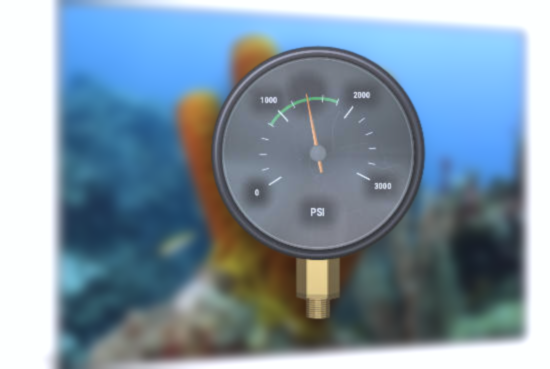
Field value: 1400 psi
